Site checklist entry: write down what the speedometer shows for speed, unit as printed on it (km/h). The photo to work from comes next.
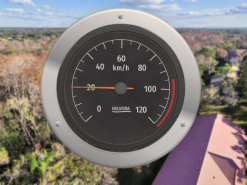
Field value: 20 km/h
